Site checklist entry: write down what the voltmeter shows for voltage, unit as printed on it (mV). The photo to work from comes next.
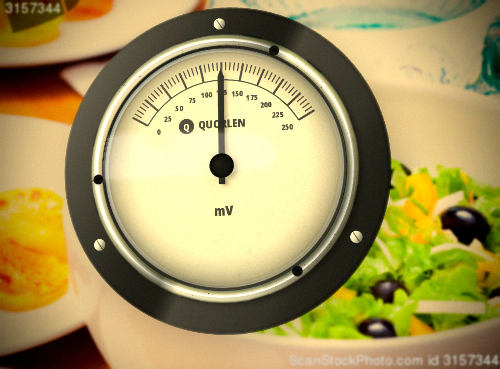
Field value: 125 mV
